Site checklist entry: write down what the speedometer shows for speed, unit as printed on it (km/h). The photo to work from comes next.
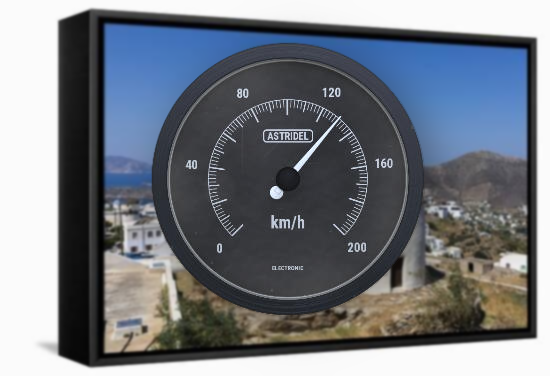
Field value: 130 km/h
